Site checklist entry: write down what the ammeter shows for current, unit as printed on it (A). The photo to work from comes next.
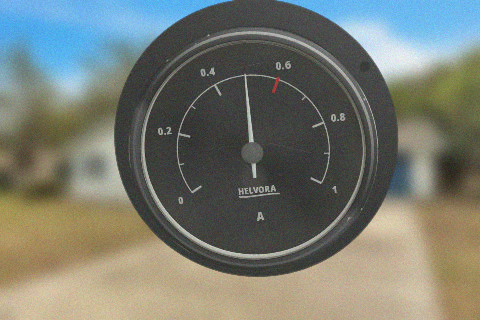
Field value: 0.5 A
